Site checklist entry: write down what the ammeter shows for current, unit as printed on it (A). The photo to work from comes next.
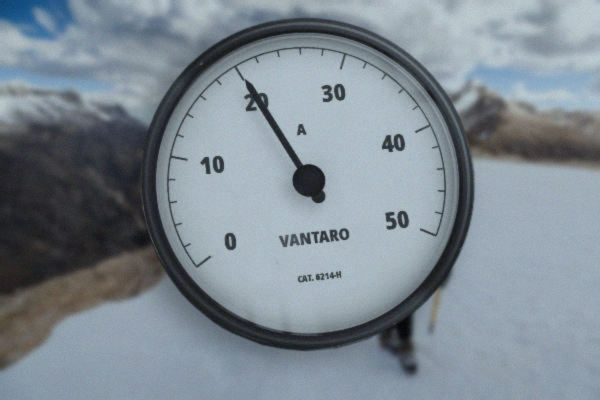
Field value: 20 A
